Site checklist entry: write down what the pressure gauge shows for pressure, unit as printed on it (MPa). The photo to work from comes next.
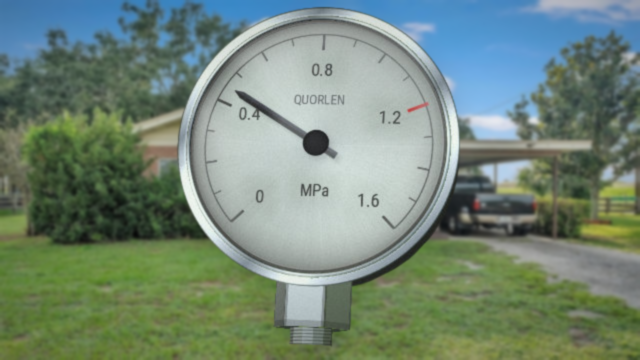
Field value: 0.45 MPa
